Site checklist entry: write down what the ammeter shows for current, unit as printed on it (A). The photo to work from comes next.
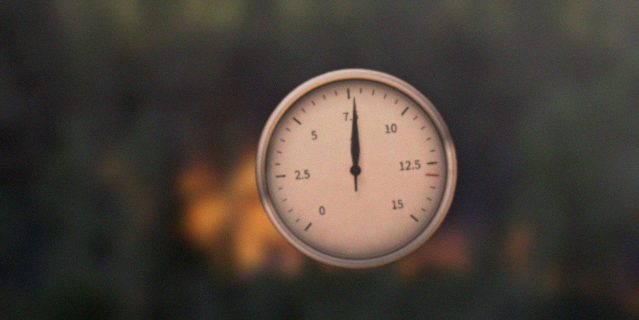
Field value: 7.75 A
